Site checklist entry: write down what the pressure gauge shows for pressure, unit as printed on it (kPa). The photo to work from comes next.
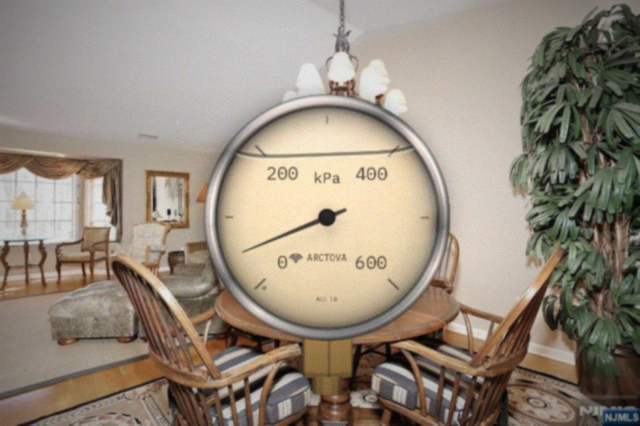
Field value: 50 kPa
